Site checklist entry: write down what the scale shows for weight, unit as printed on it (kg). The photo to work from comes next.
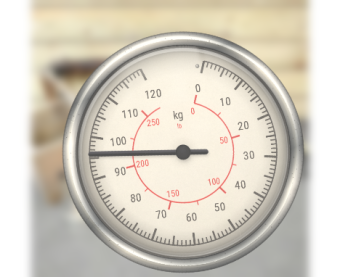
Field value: 96 kg
